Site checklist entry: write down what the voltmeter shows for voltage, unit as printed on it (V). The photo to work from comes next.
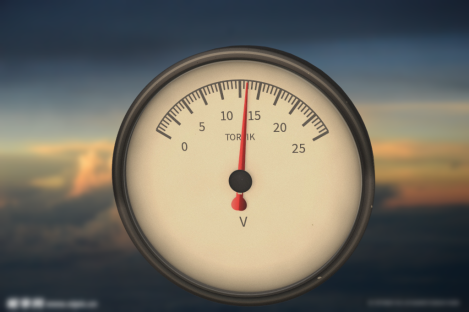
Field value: 13.5 V
